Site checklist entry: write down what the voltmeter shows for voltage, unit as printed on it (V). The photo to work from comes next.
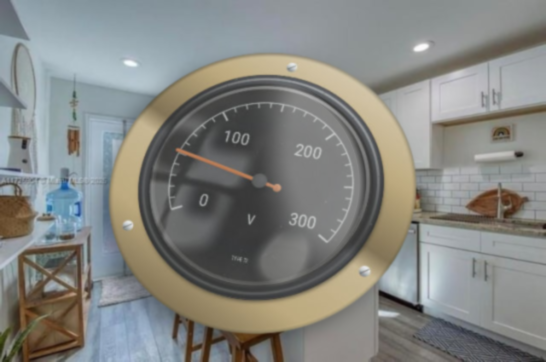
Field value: 50 V
